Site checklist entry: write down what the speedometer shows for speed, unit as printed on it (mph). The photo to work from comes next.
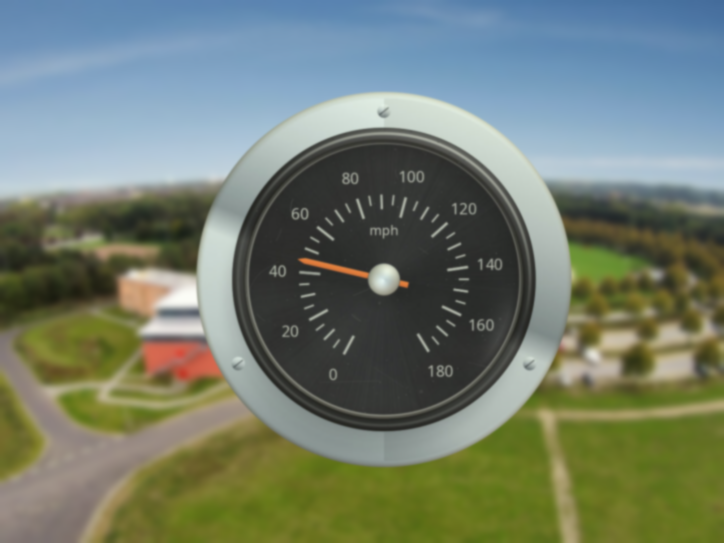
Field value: 45 mph
